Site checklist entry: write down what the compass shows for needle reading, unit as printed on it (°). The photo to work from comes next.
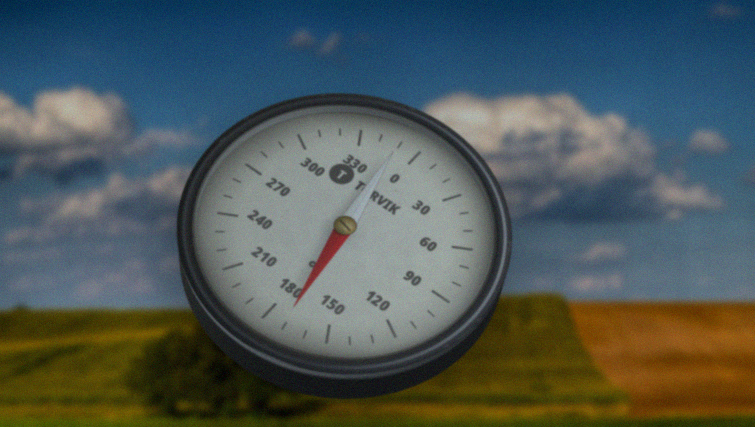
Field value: 170 °
